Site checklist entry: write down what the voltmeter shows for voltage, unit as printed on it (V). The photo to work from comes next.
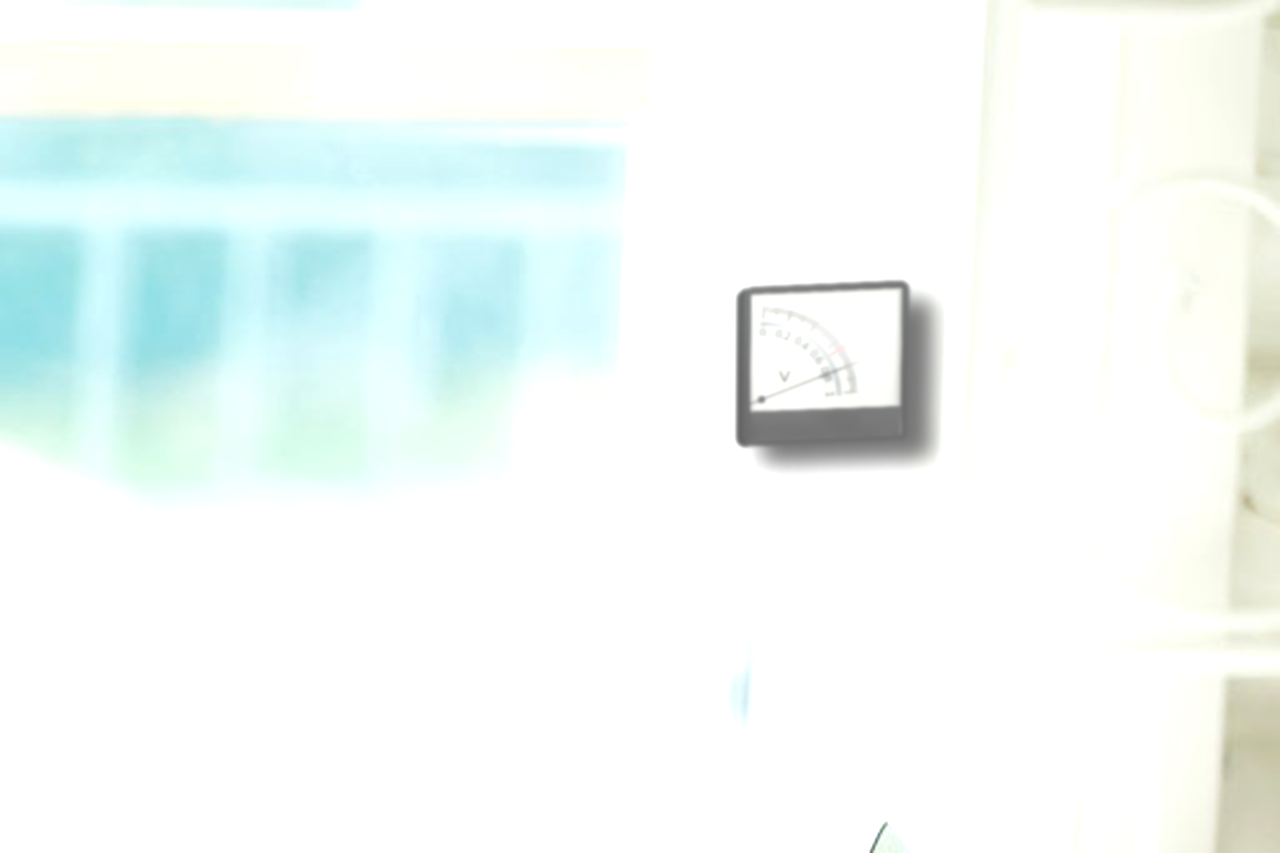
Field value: 0.8 V
